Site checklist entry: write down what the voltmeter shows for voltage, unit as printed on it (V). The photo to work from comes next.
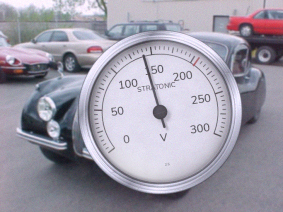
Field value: 140 V
